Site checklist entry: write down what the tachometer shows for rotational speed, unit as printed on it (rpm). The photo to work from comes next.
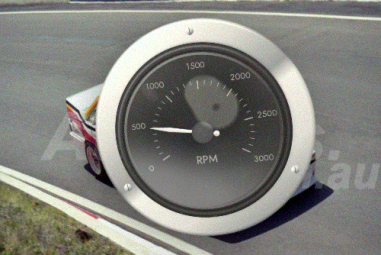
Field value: 500 rpm
